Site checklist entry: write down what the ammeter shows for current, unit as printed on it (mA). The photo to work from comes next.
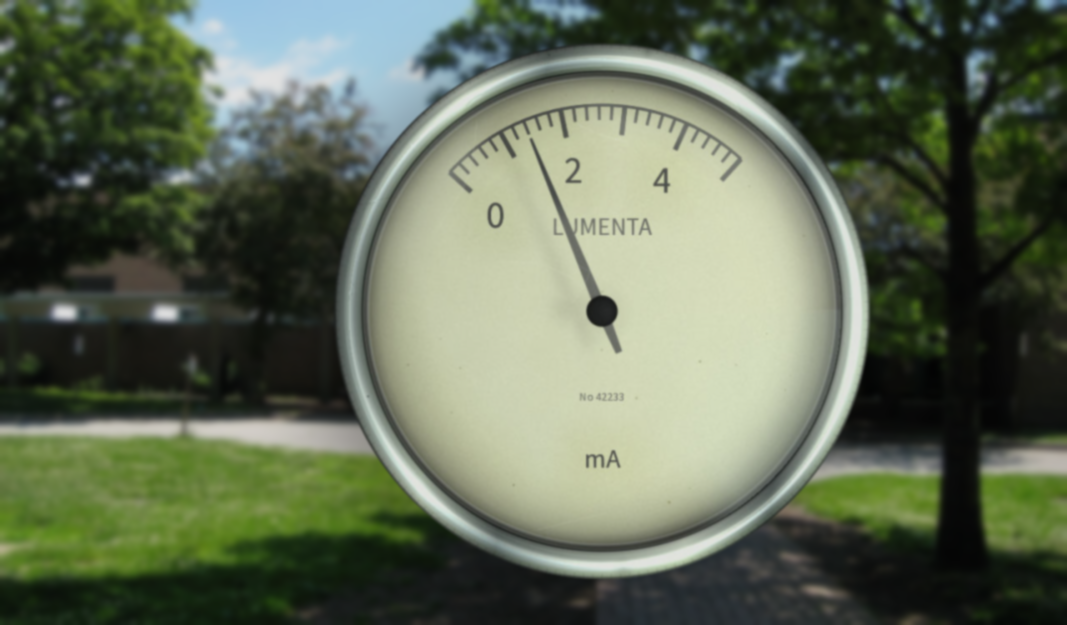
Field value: 1.4 mA
